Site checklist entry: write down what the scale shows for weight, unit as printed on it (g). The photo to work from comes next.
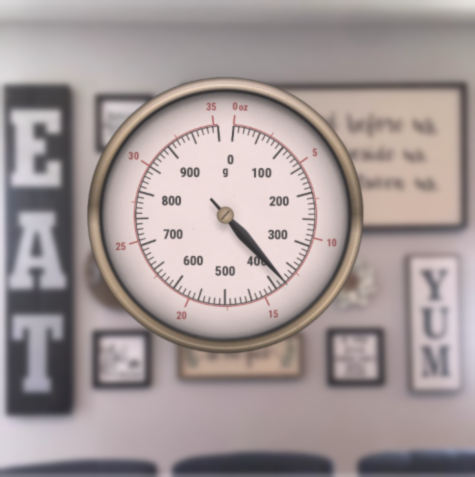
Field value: 380 g
